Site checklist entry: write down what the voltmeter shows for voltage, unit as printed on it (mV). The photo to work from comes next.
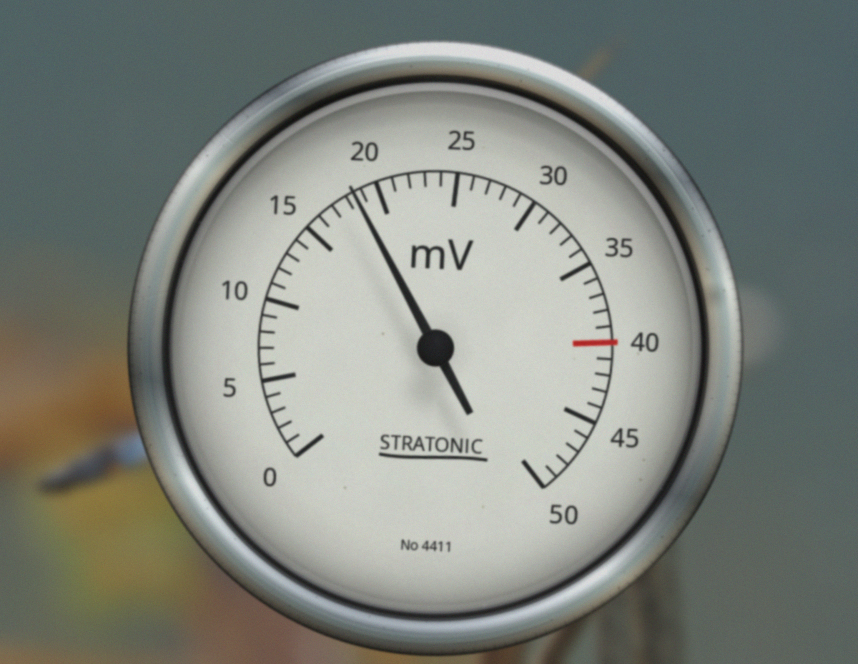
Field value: 18.5 mV
